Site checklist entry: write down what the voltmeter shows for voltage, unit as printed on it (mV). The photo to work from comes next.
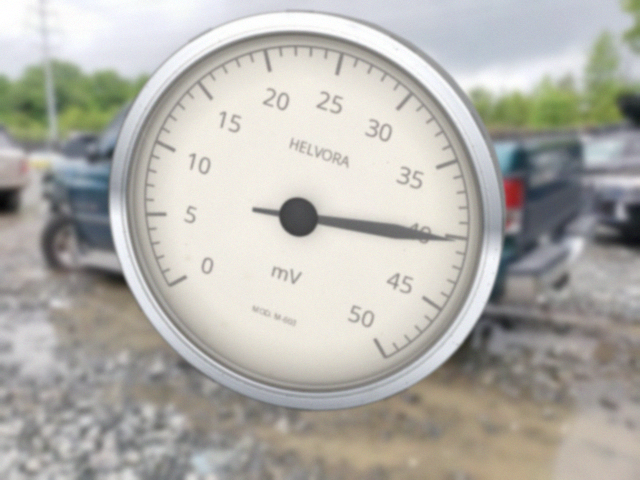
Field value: 40 mV
